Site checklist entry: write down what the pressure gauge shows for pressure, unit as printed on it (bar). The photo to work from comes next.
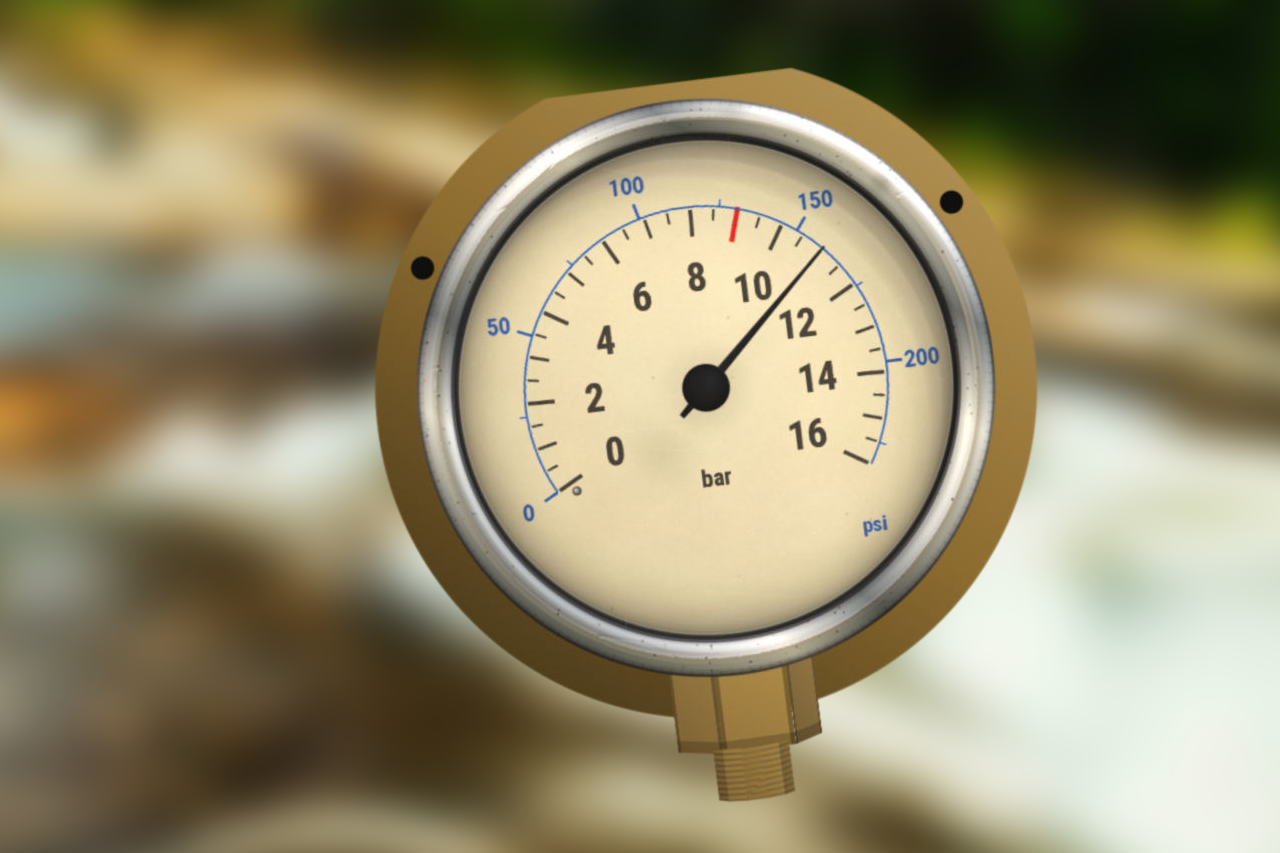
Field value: 11 bar
